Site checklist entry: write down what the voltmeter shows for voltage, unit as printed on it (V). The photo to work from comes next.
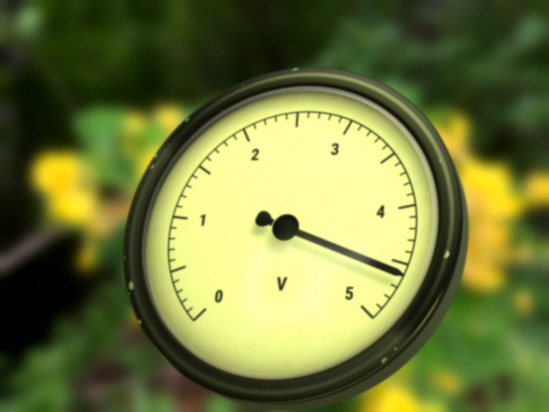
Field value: 4.6 V
